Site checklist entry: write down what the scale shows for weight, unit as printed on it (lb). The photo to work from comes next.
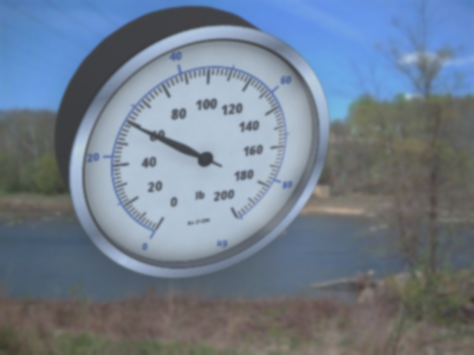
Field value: 60 lb
